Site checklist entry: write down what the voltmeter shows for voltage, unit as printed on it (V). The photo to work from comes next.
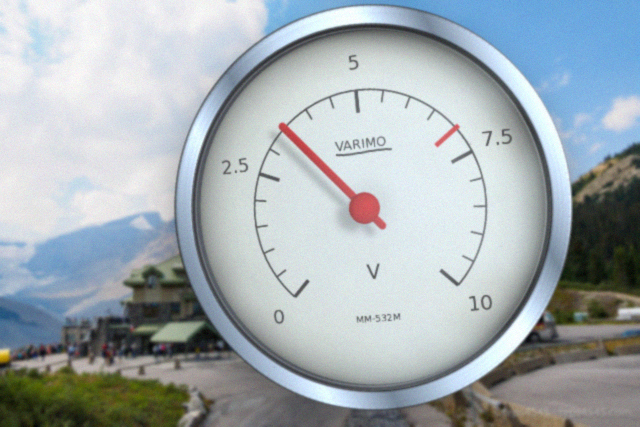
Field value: 3.5 V
